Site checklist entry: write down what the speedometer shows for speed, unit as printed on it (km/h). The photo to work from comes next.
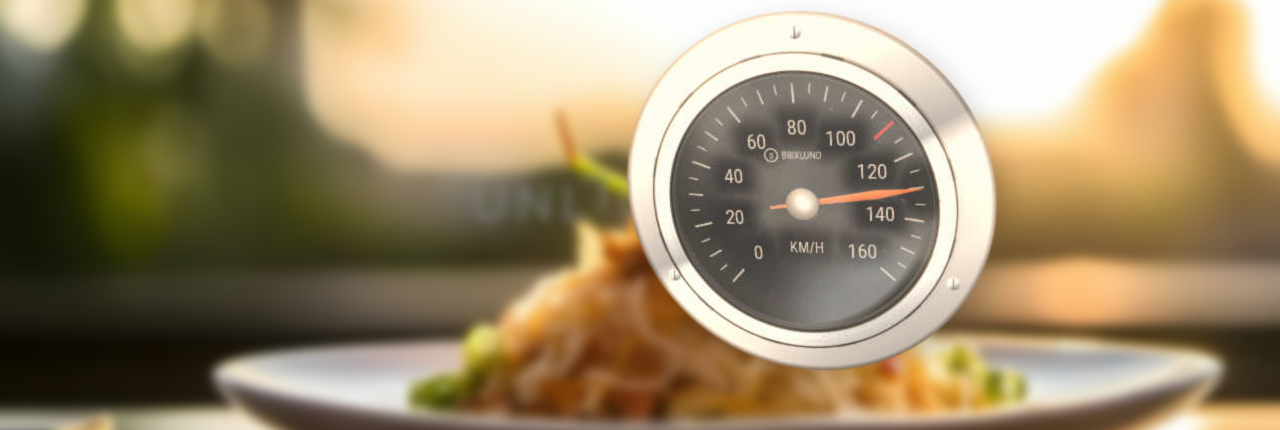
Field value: 130 km/h
